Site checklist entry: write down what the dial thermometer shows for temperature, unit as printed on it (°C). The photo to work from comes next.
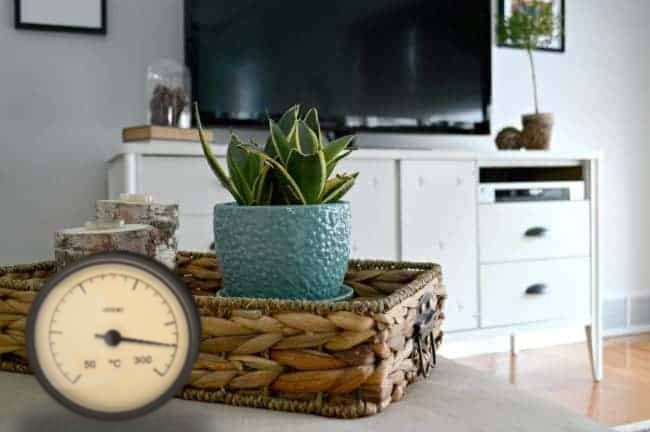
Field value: 270 °C
